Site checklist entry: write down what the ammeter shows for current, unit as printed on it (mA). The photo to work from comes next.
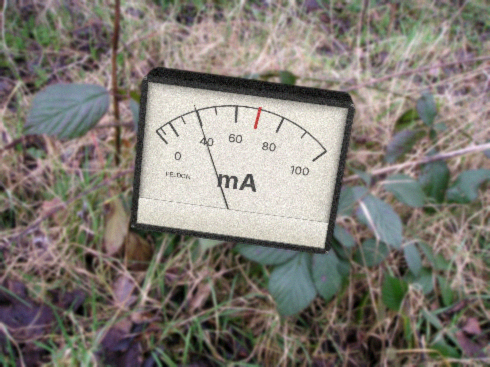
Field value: 40 mA
